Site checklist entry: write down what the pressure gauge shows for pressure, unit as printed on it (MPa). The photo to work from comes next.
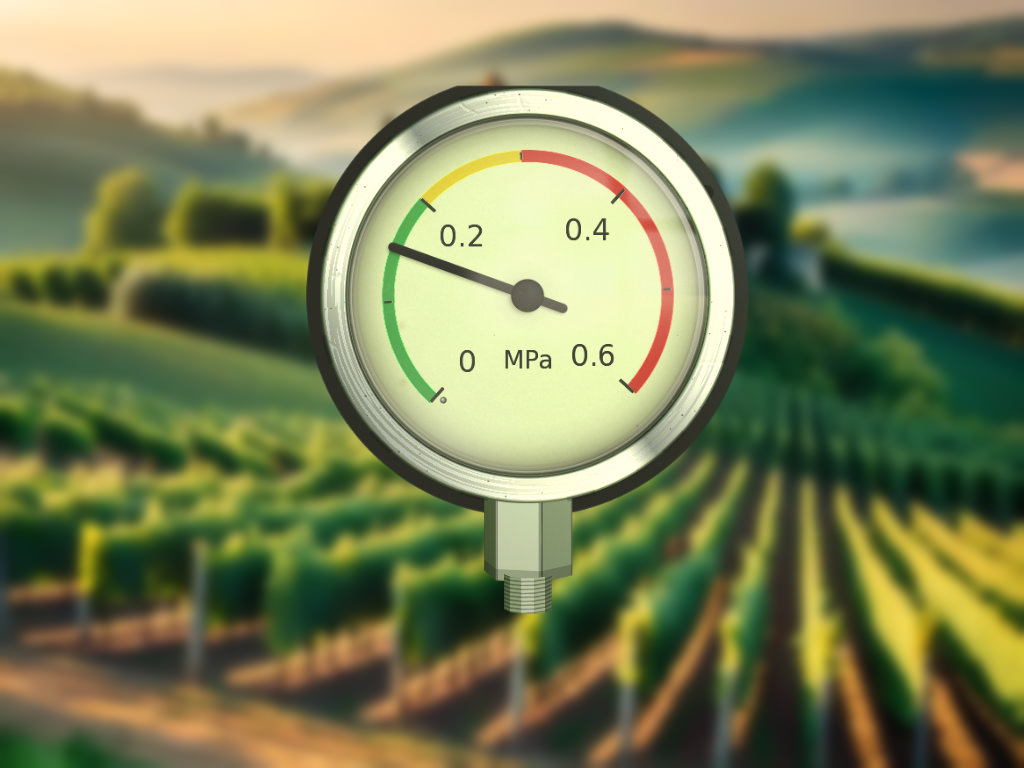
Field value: 0.15 MPa
